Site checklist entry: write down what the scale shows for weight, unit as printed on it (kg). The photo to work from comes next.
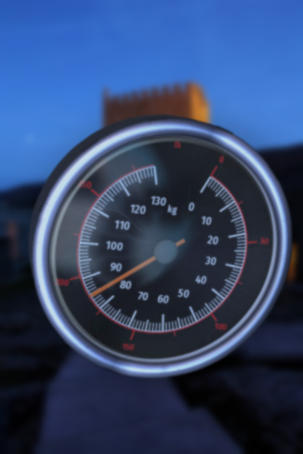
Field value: 85 kg
